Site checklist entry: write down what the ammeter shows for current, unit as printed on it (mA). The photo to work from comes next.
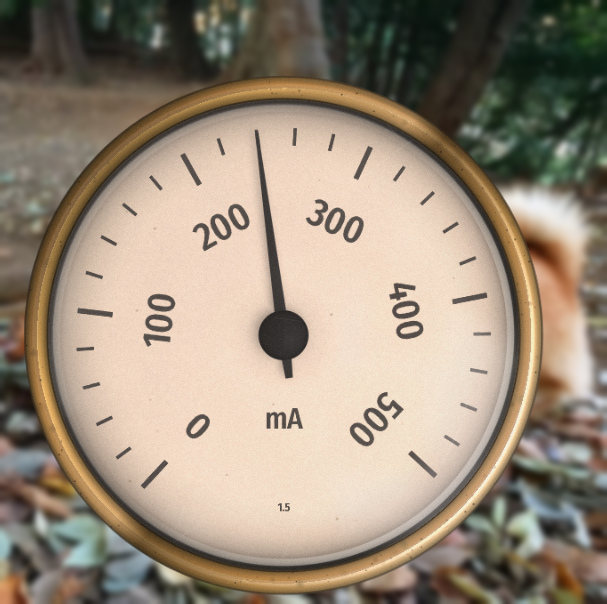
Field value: 240 mA
